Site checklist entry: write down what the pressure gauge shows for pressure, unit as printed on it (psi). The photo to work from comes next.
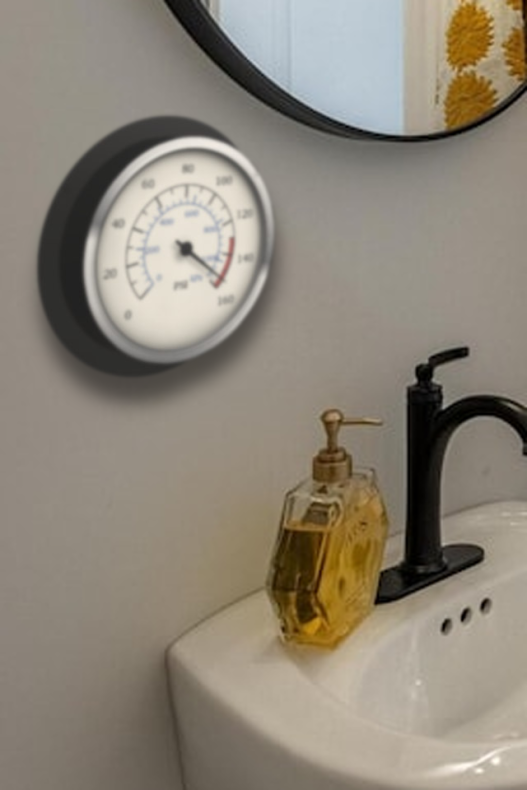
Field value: 155 psi
